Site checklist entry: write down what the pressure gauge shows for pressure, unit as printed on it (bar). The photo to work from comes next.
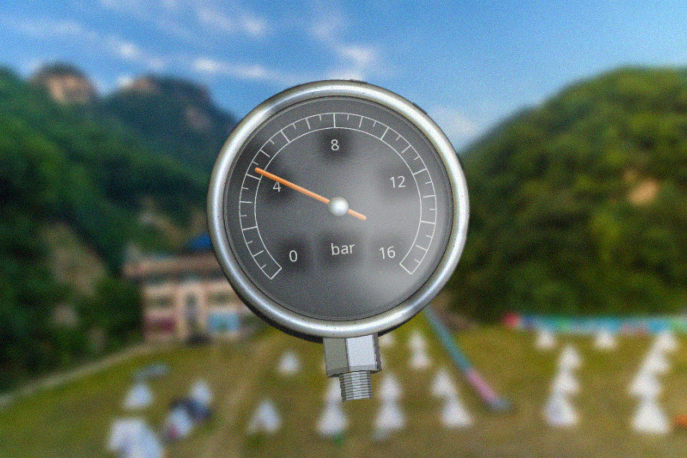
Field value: 4.25 bar
